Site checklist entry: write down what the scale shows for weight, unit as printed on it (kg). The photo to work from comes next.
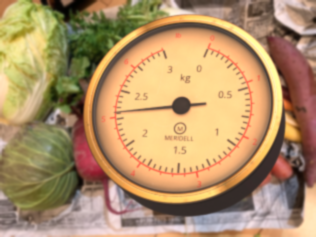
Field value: 2.3 kg
